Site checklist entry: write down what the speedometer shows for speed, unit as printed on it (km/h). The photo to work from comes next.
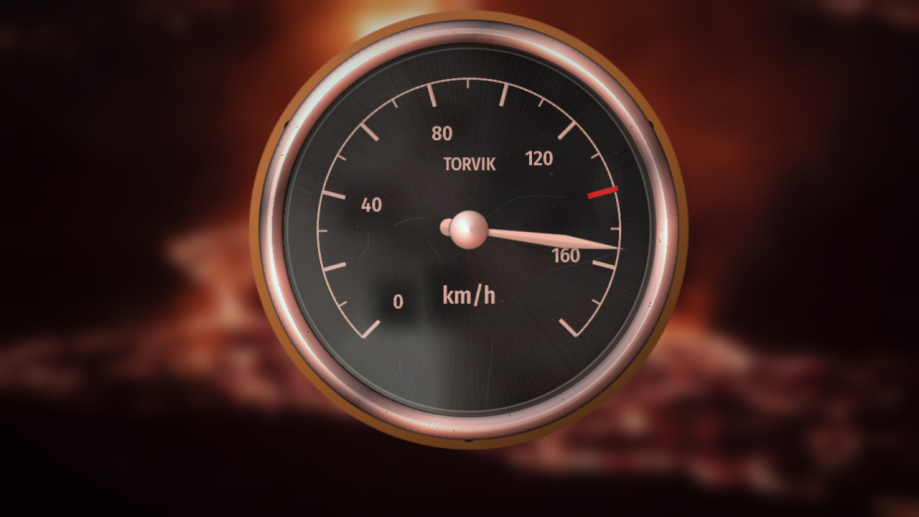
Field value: 155 km/h
